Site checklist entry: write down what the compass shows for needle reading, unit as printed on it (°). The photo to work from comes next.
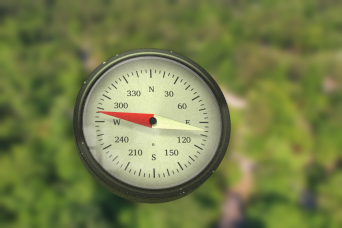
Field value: 280 °
